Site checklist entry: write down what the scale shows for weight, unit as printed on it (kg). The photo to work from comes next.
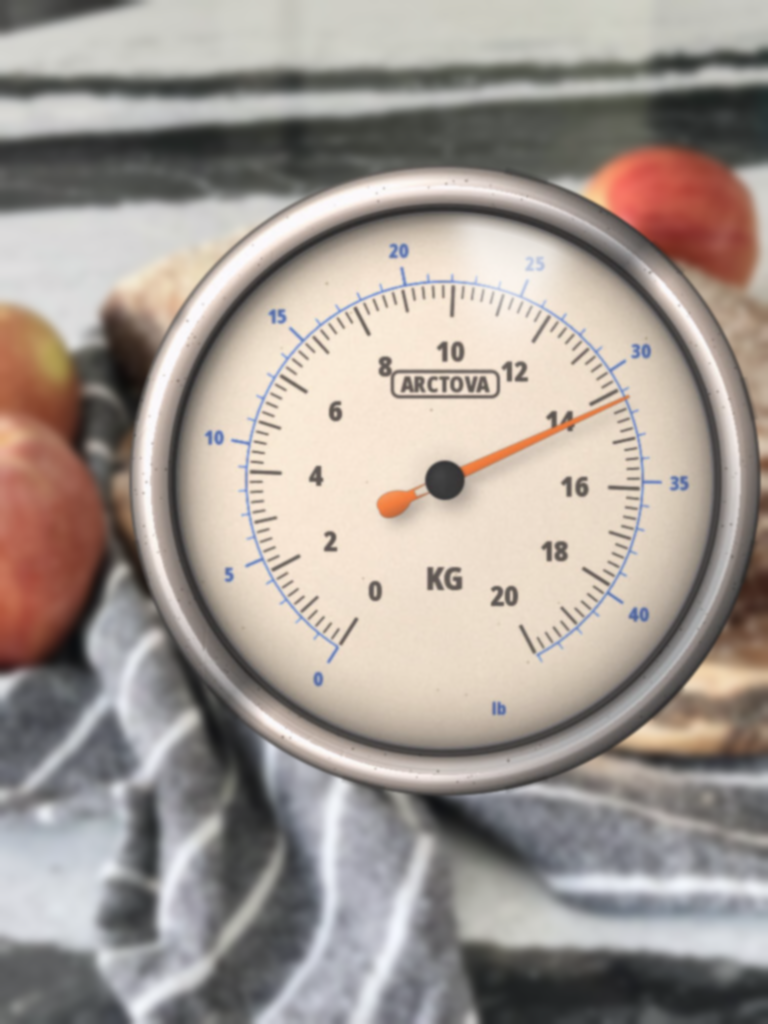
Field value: 14.2 kg
